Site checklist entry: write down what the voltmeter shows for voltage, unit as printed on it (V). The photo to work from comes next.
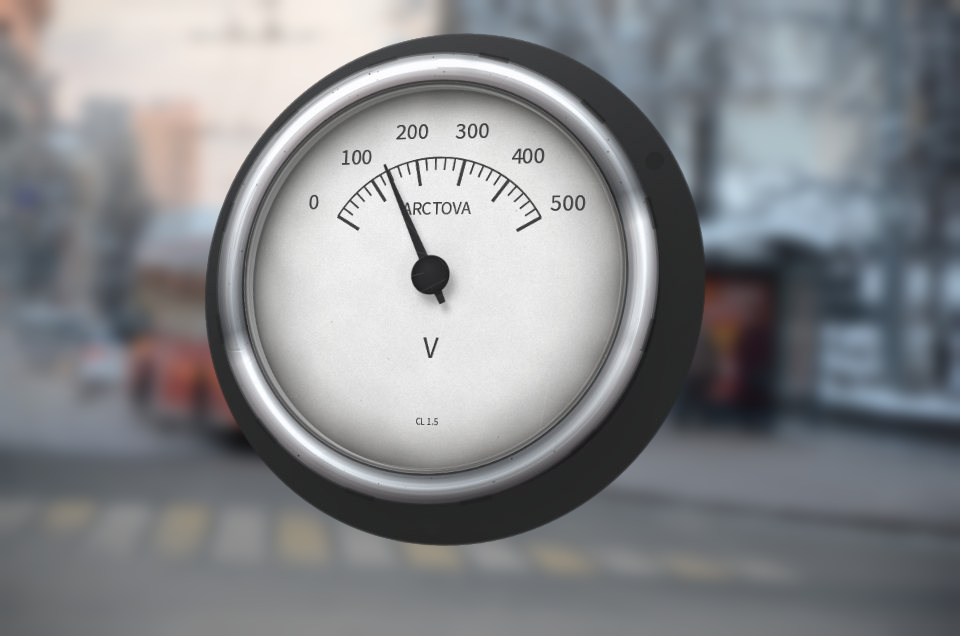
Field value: 140 V
